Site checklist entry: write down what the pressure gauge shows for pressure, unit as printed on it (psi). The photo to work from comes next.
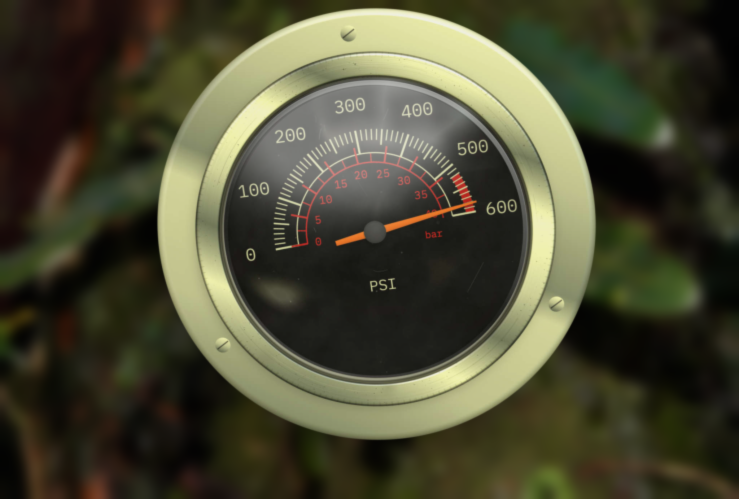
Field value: 580 psi
